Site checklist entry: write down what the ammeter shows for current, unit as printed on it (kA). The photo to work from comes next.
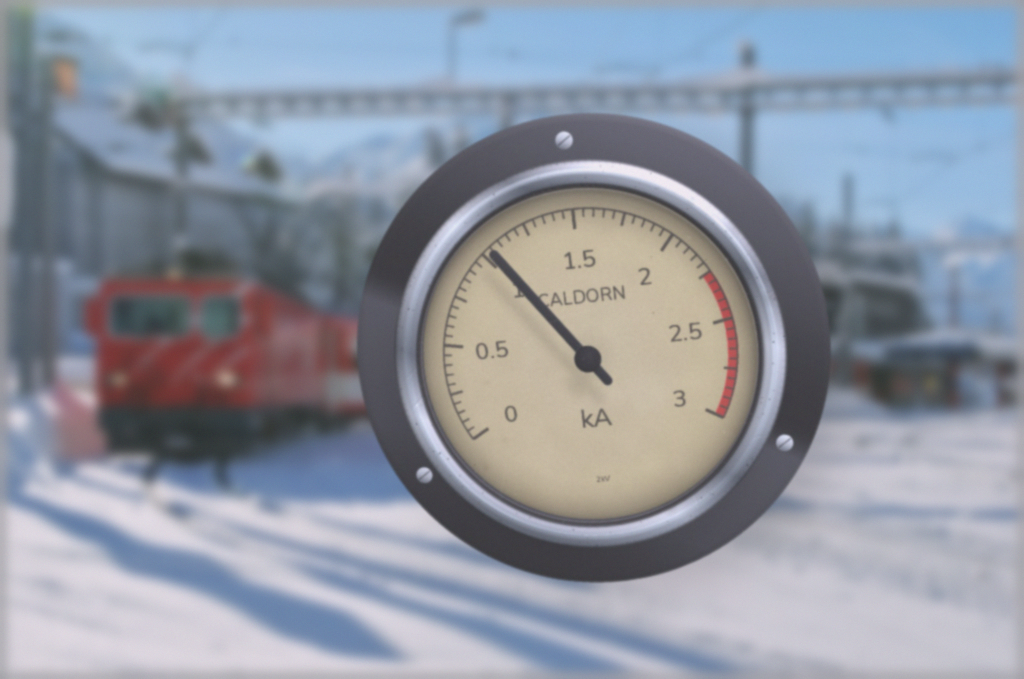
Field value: 1.05 kA
